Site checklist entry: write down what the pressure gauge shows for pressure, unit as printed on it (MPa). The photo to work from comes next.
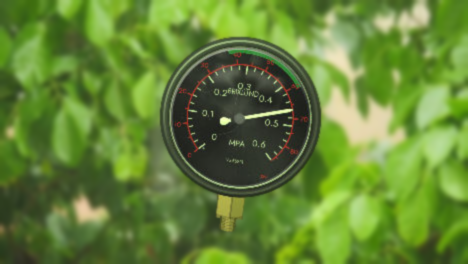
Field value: 0.46 MPa
